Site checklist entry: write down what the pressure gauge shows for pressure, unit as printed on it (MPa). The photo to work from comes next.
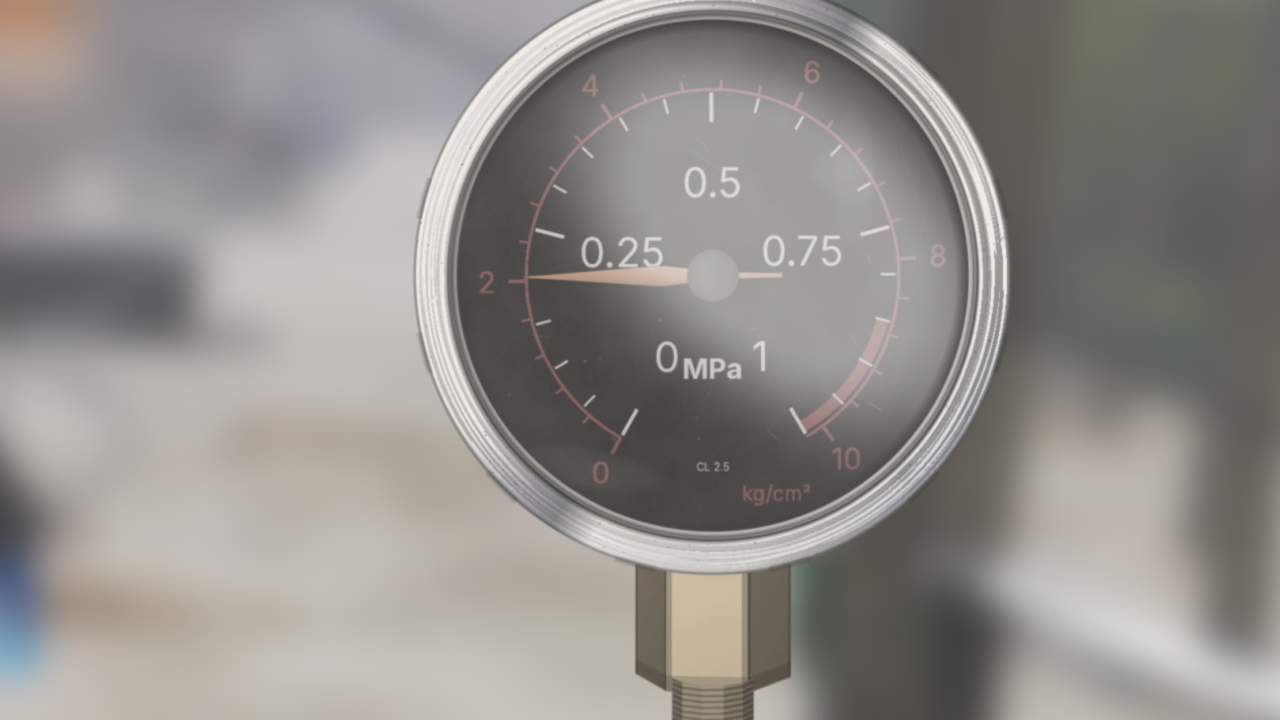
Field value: 0.2 MPa
